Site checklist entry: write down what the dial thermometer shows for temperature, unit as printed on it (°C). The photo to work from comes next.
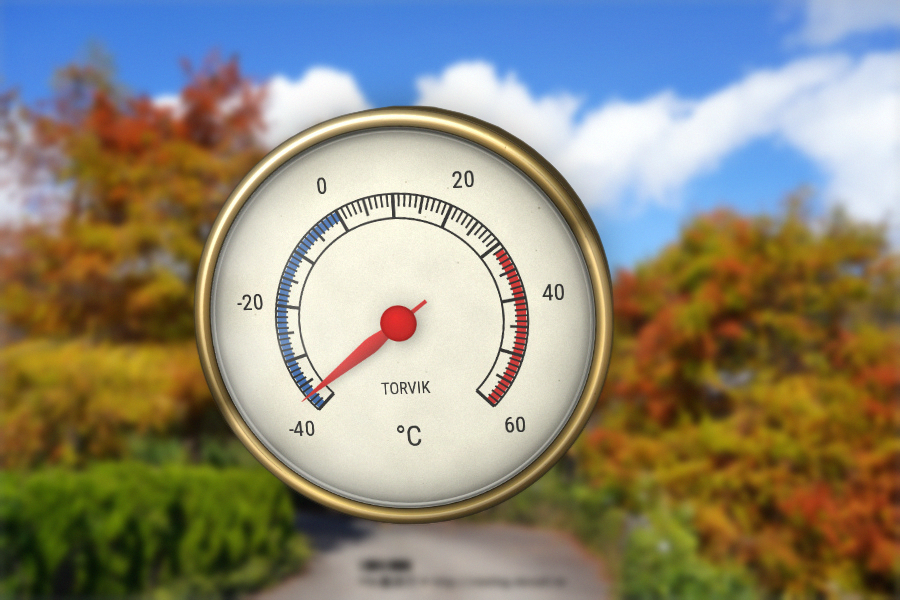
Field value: -37 °C
